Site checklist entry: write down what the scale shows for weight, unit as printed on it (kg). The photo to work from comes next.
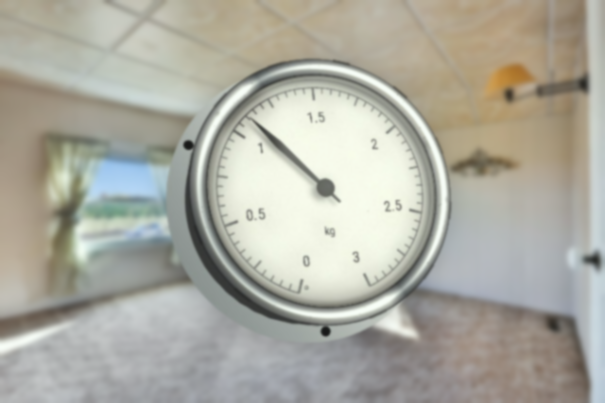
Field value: 1.1 kg
